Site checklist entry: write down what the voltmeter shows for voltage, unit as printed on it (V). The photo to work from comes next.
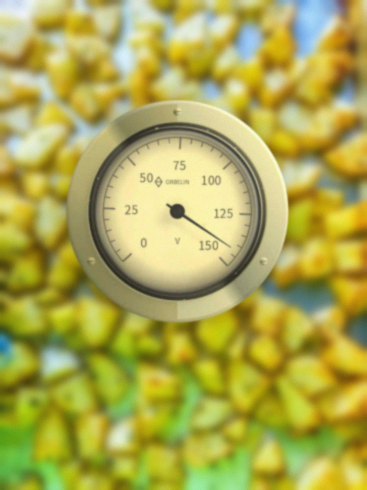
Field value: 142.5 V
